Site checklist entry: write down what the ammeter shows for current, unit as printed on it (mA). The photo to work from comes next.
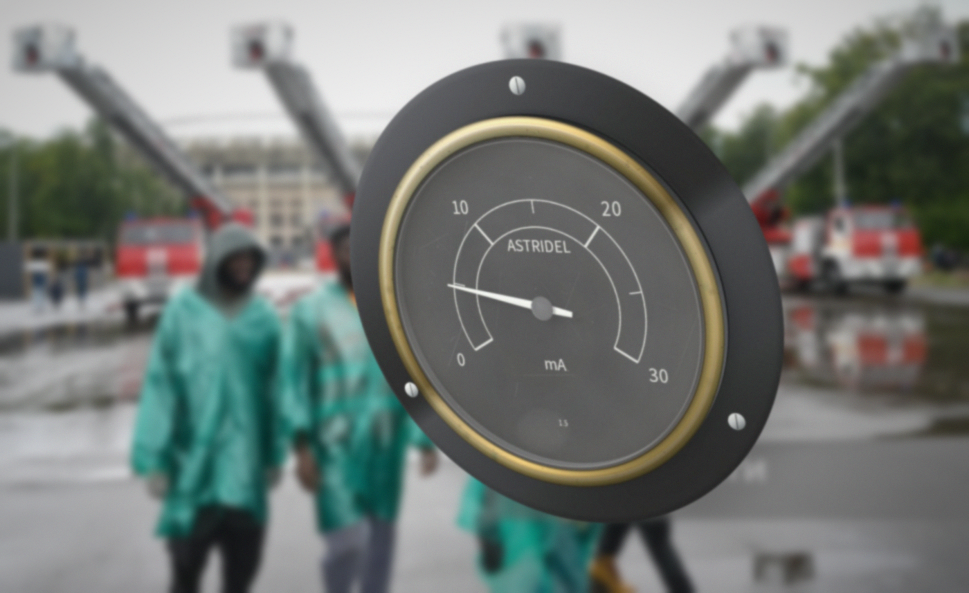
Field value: 5 mA
